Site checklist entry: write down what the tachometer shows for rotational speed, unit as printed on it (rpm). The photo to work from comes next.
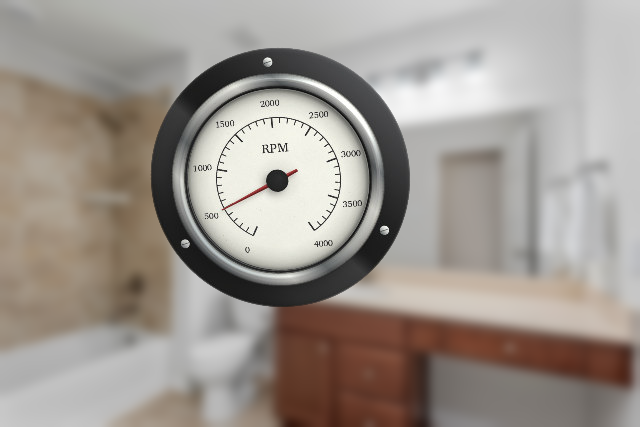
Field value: 500 rpm
